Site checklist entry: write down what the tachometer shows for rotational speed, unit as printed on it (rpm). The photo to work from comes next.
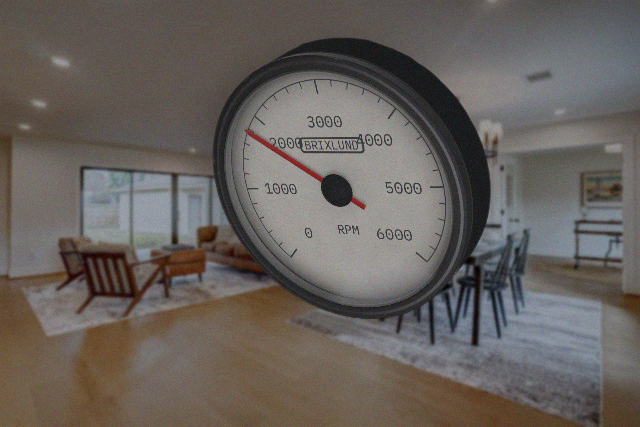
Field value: 1800 rpm
